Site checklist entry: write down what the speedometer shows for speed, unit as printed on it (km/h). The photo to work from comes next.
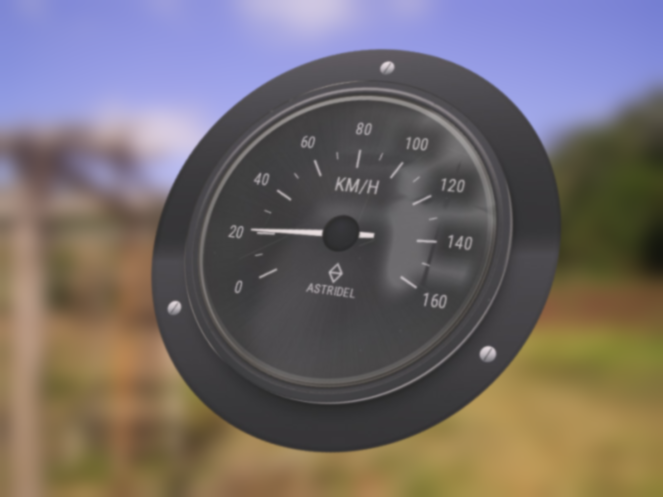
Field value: 20 km/h
